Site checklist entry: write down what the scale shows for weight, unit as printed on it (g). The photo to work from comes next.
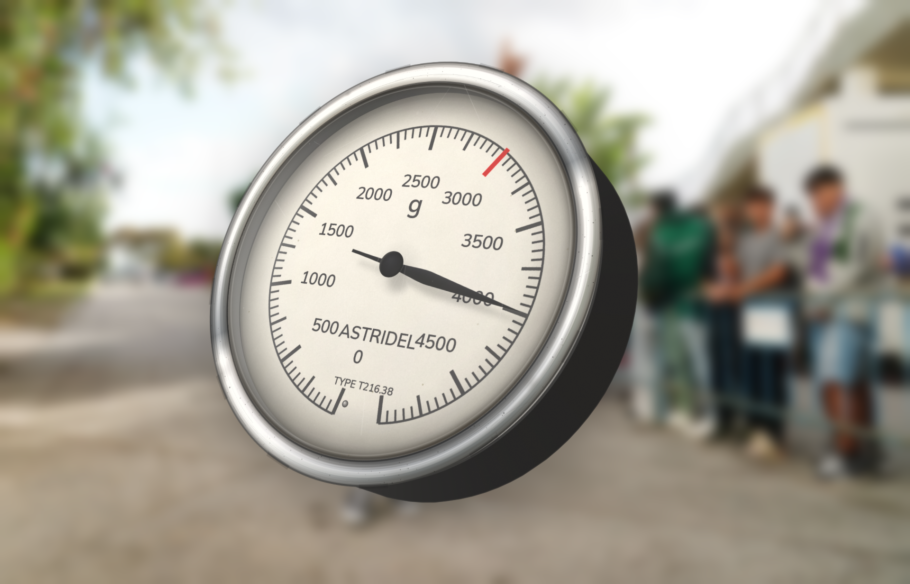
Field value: 4000 g
